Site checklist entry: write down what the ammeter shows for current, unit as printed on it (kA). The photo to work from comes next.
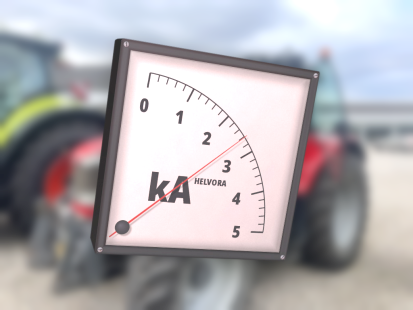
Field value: 2.6 kA
